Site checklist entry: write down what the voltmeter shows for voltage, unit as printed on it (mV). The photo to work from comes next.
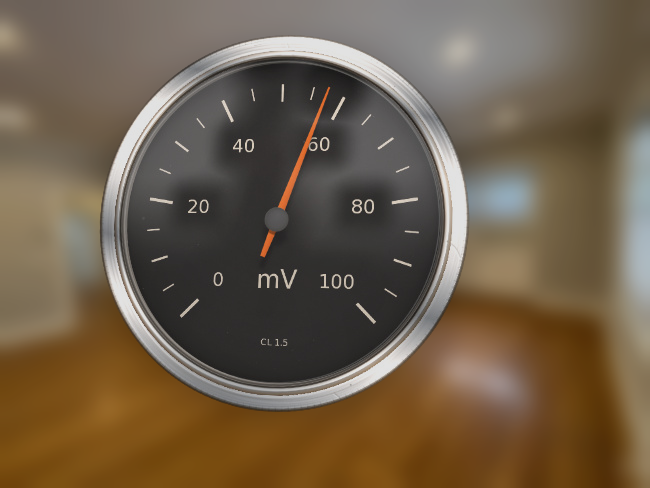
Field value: 57.5 mV
